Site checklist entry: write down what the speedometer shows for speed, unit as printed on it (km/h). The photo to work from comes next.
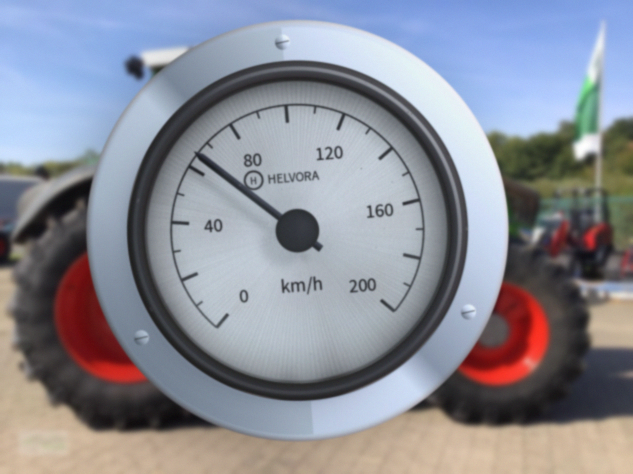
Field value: 65 km/h
